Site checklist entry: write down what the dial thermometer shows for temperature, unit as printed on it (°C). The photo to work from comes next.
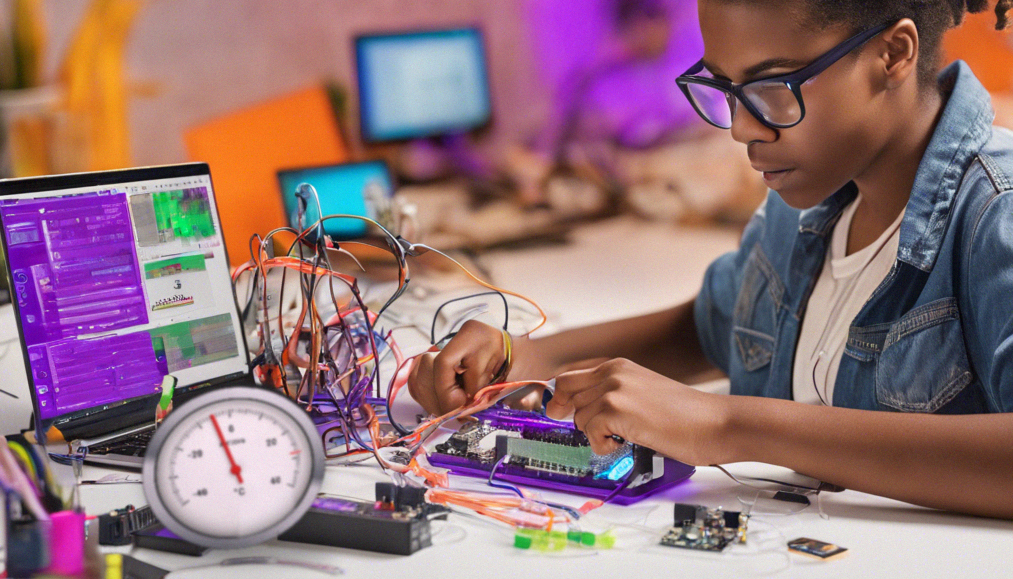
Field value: -5 °C
